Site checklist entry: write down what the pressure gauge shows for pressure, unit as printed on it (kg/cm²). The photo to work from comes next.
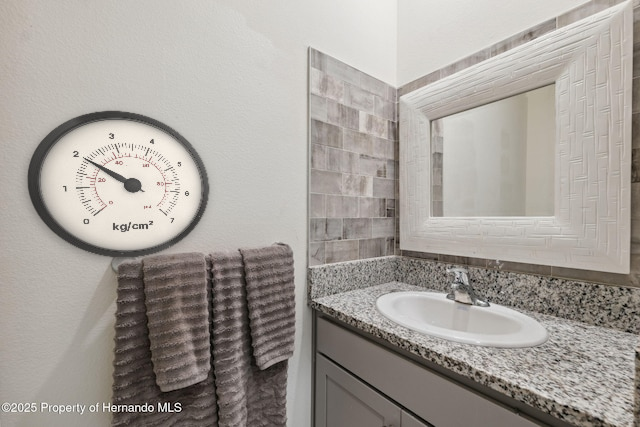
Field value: 2 kg/cm²
